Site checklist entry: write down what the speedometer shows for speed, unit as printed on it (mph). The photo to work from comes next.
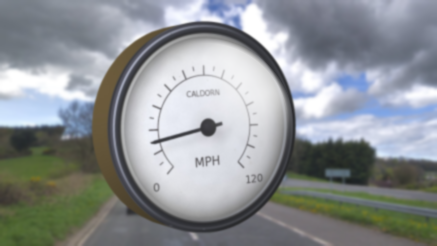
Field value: 15 mph
